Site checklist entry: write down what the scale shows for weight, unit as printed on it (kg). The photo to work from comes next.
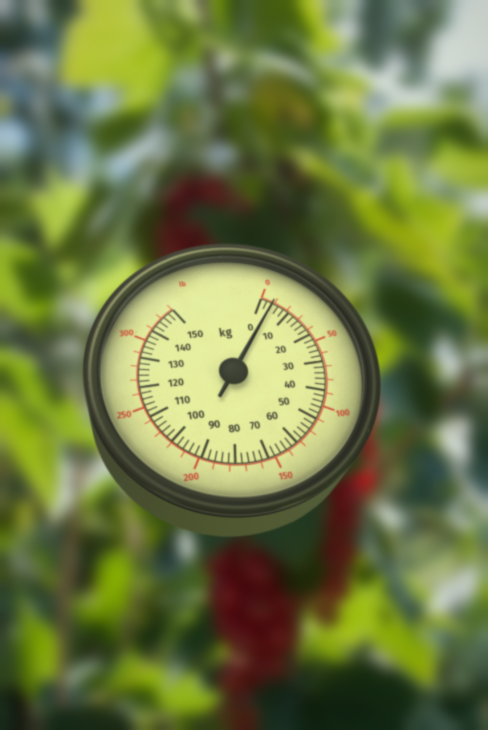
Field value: 4 kg
